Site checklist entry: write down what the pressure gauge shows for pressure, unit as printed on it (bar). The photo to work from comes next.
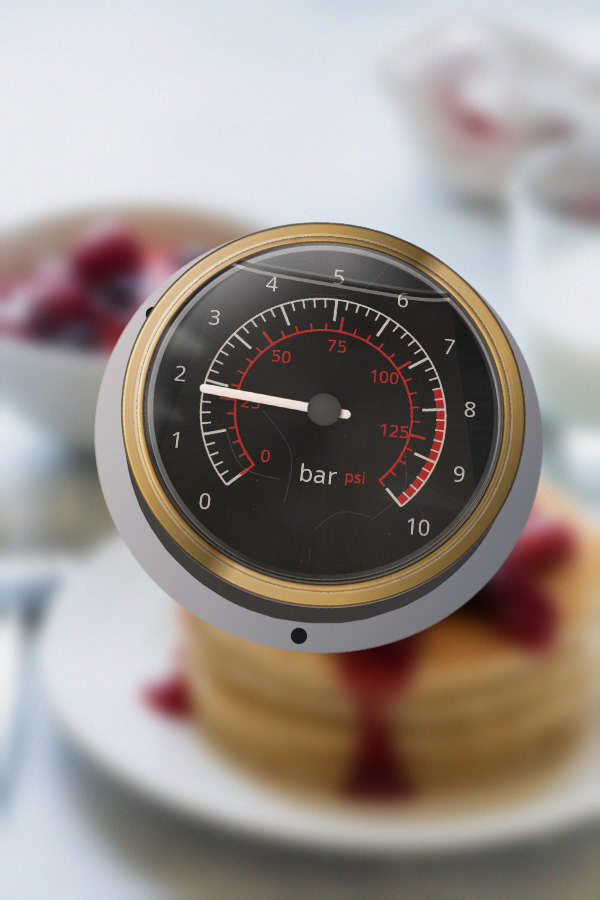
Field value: 1.8 bar
